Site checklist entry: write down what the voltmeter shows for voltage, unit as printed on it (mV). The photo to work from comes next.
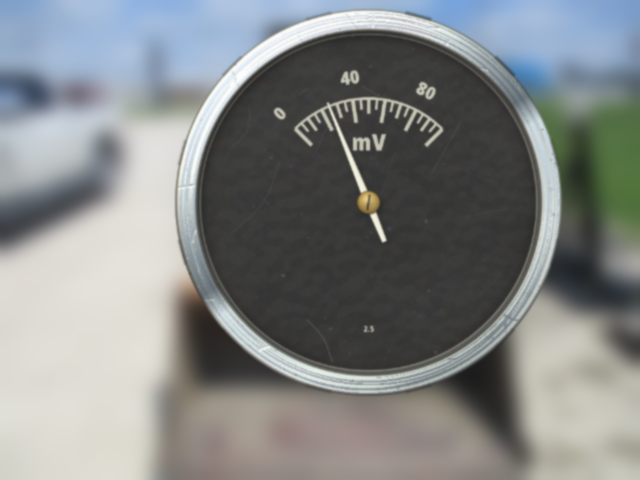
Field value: 25 mV
